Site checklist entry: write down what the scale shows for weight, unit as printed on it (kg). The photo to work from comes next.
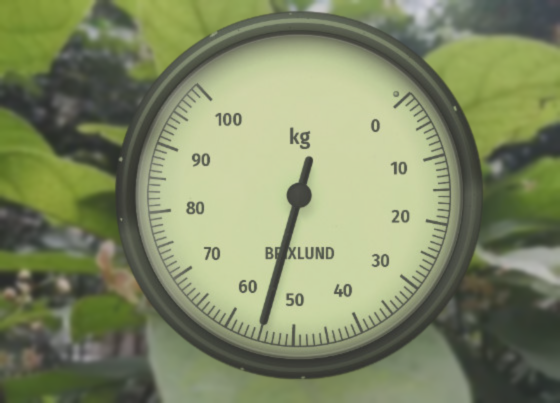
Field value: 55 kg
